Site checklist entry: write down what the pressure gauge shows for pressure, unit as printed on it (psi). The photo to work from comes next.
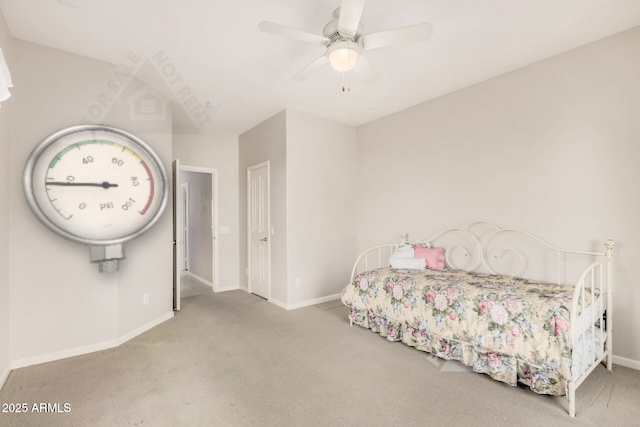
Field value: 17.5 psi
